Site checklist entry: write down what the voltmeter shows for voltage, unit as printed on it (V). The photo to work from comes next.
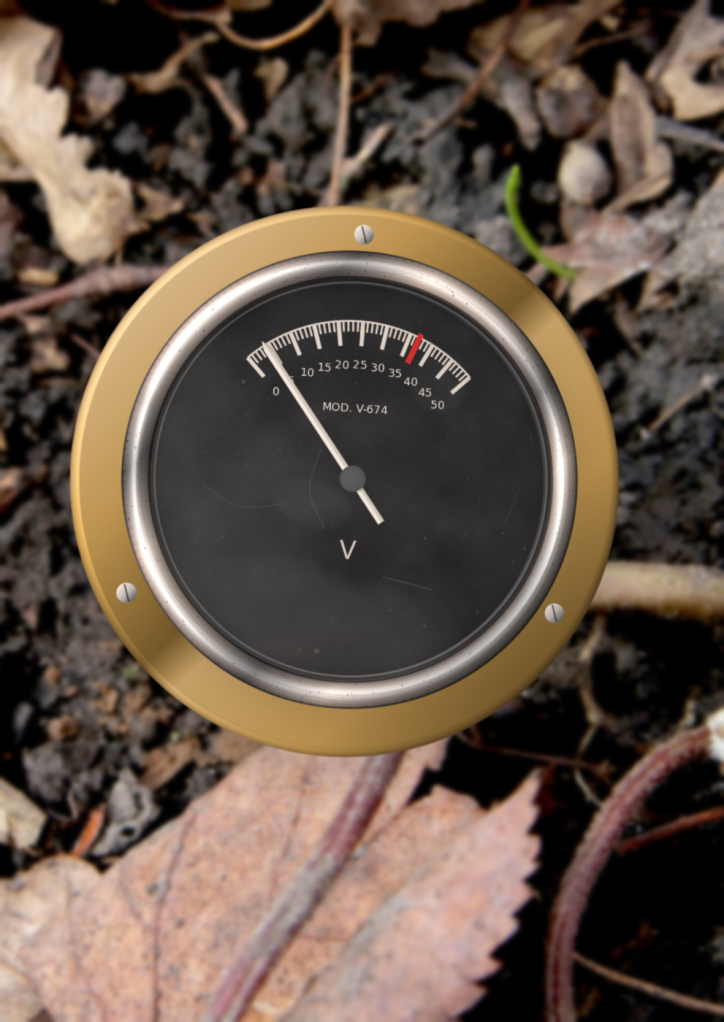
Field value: 4 V
